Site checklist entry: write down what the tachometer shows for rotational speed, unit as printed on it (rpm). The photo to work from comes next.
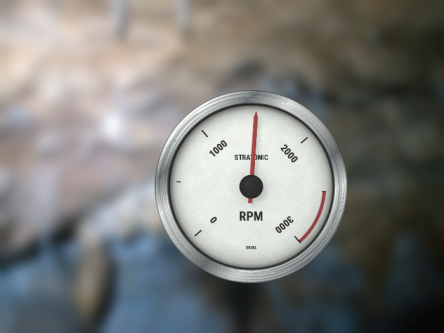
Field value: 1500 rpm
